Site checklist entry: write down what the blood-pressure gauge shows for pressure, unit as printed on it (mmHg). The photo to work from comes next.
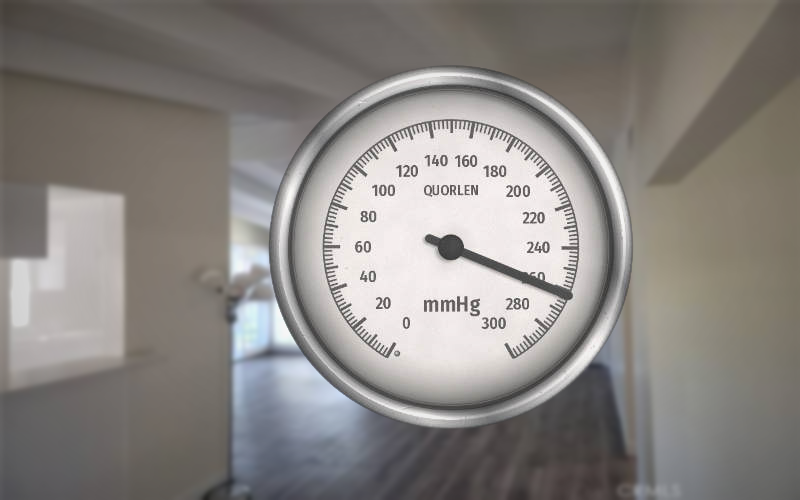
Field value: 262 mmHg
